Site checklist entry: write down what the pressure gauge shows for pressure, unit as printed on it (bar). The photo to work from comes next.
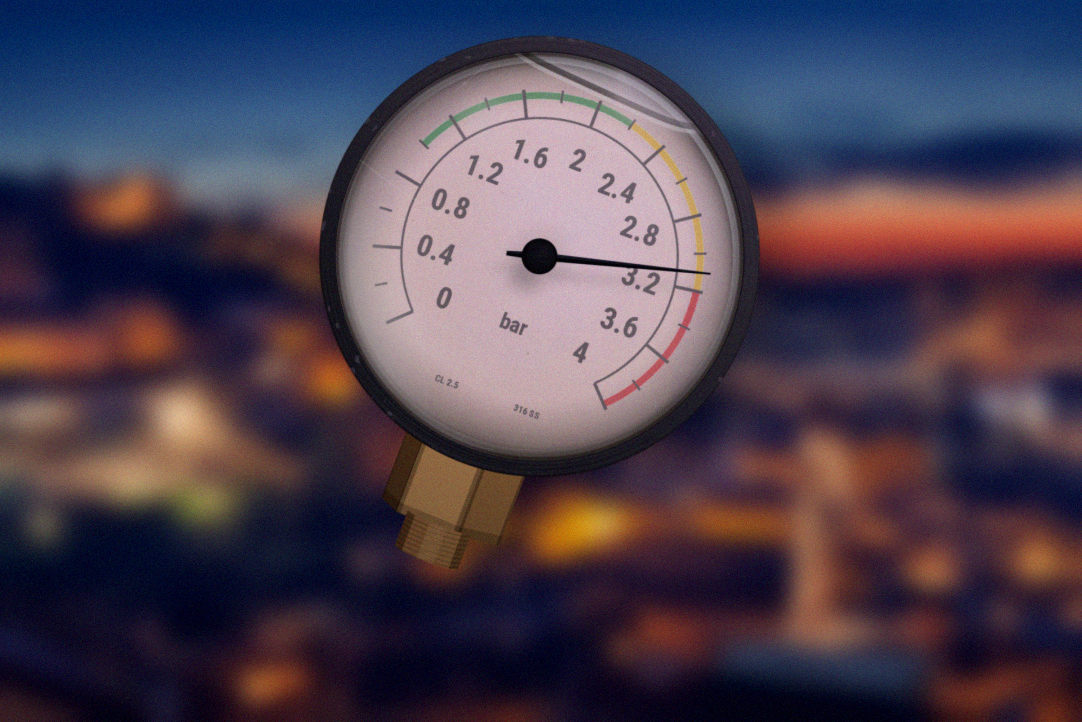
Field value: 3.1 bar
